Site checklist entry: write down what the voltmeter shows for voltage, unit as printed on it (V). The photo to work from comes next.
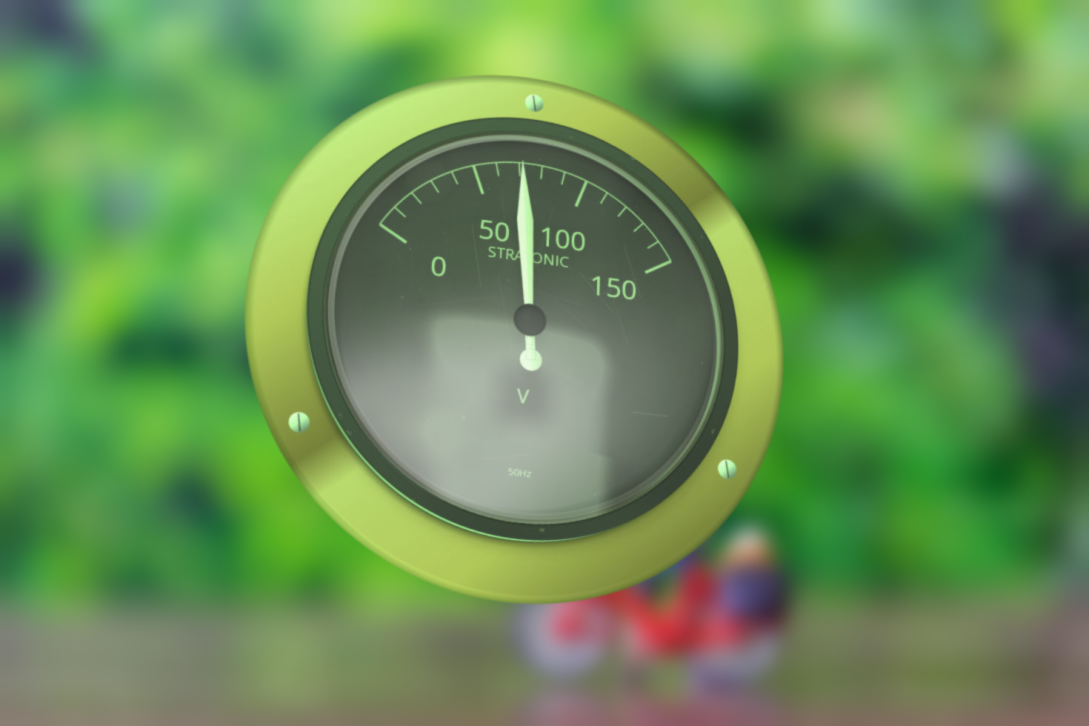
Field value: 70 V
